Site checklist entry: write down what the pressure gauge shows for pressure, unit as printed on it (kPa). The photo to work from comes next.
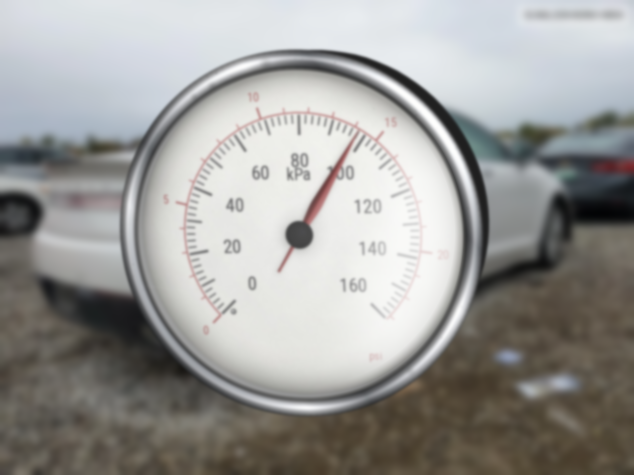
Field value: 98 kPa
